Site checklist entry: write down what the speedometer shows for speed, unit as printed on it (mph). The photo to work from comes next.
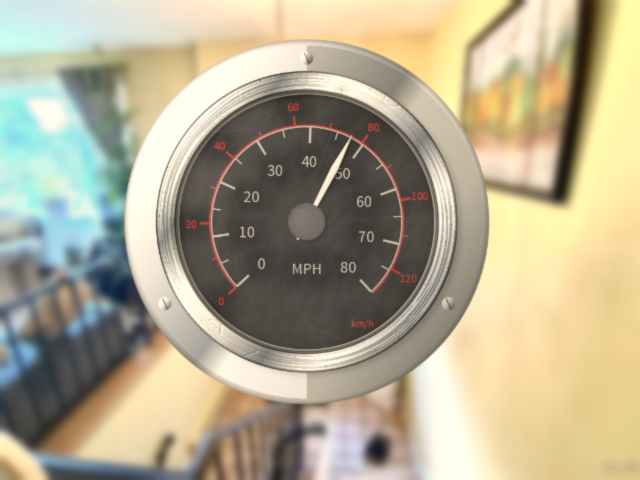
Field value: 47.5 mph
